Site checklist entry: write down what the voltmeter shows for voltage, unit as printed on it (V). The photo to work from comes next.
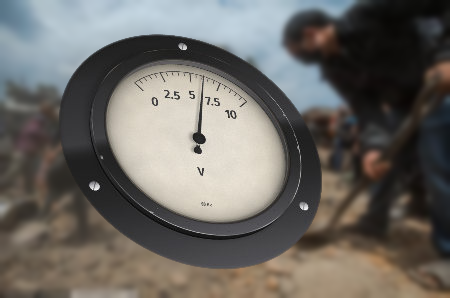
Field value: 6 V
